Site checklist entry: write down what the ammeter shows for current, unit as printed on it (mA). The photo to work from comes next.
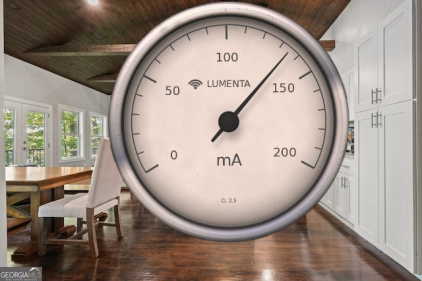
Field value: 135 mA
